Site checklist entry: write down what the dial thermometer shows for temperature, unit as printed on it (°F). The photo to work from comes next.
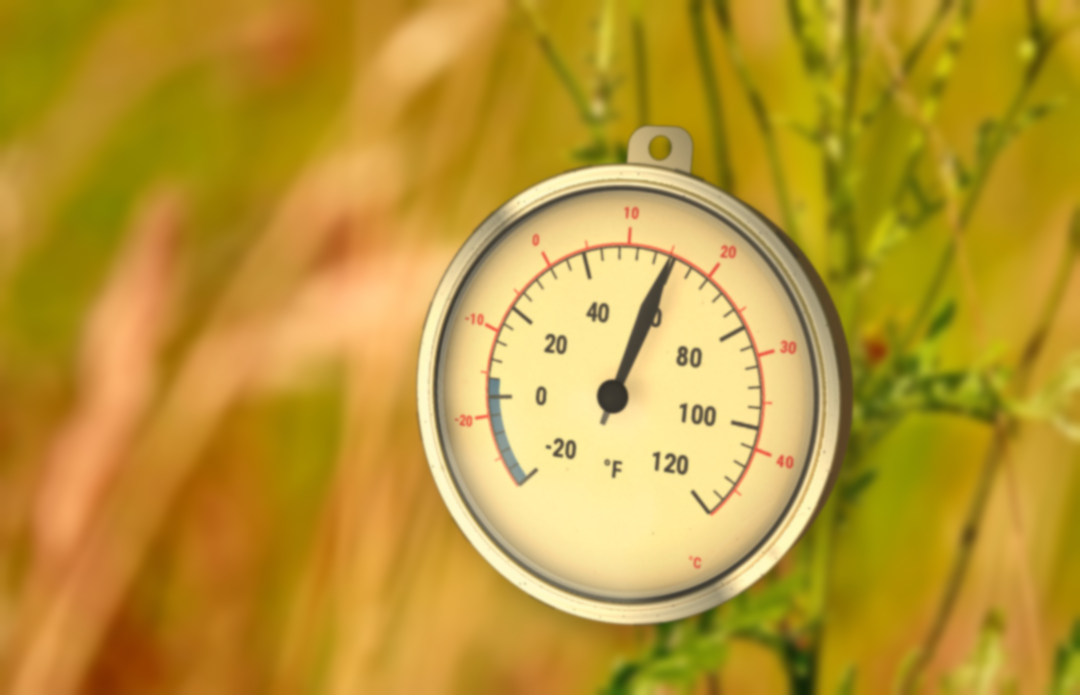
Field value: 60 °F
